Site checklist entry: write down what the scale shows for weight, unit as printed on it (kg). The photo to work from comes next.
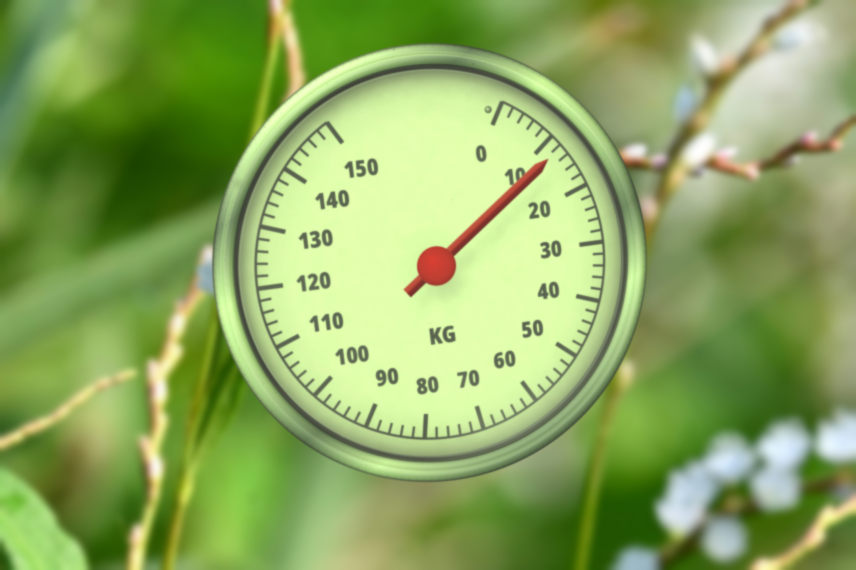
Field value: 12 kg
